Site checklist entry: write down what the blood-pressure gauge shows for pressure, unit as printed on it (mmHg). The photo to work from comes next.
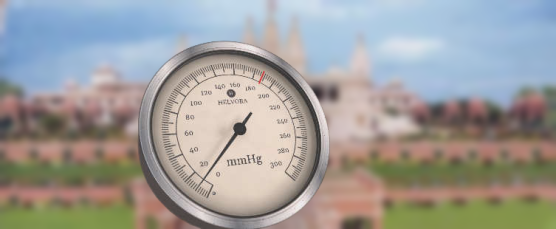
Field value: 10 mmHg
